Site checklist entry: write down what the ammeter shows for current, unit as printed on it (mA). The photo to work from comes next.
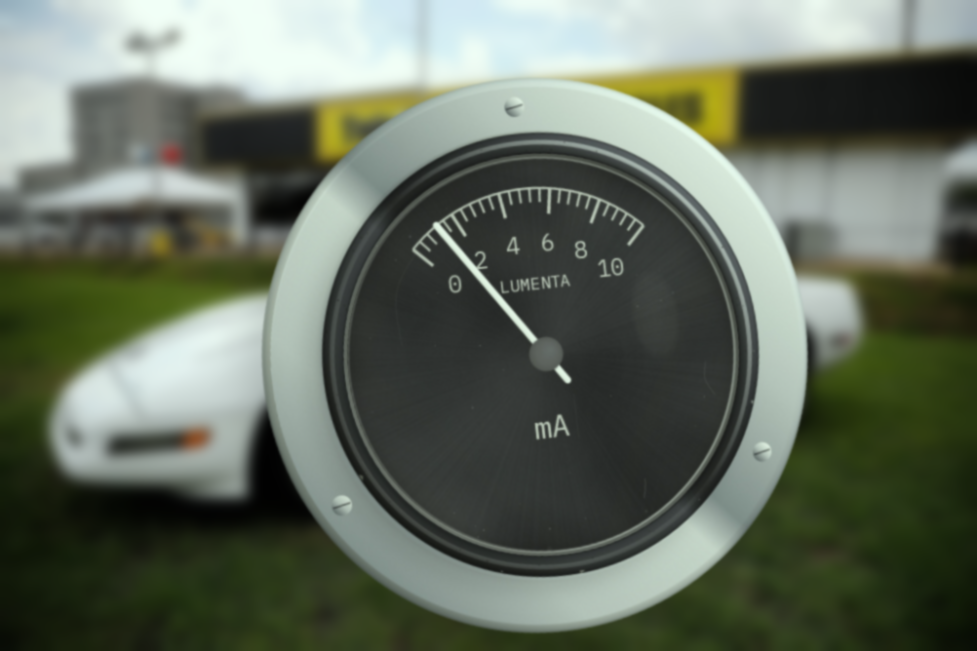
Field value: 1.2 mA
